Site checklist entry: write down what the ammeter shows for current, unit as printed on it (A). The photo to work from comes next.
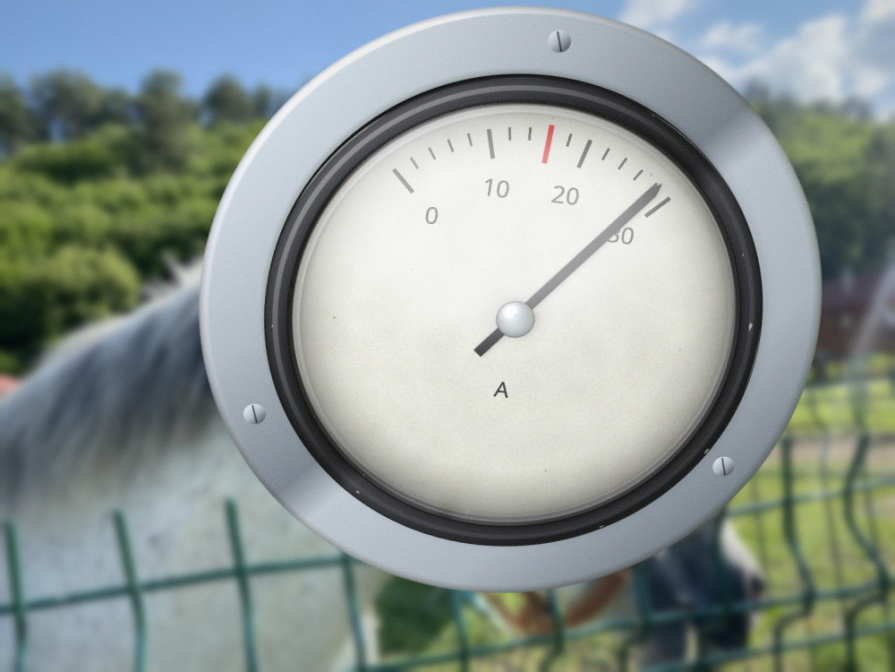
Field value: 28 A
